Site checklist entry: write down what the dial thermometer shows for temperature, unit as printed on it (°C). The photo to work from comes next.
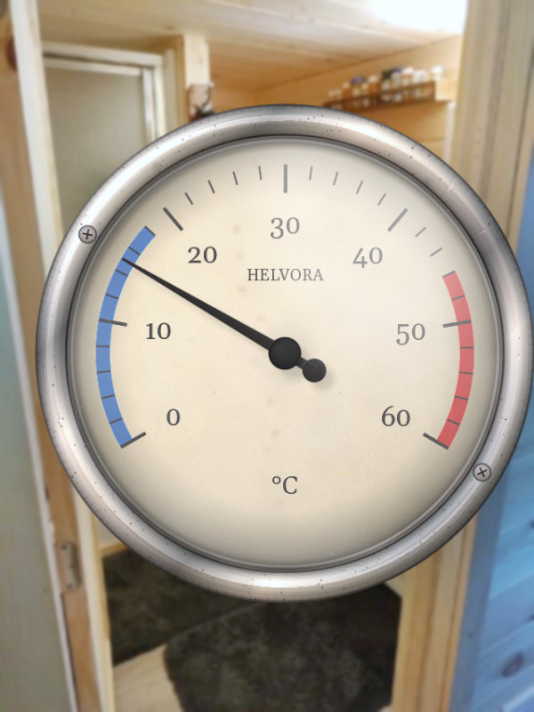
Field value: 15 °C
